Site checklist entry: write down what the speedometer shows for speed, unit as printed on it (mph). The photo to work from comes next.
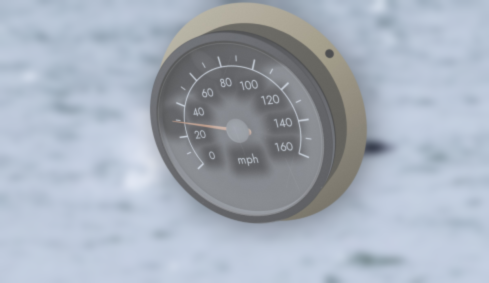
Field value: 30 mph
